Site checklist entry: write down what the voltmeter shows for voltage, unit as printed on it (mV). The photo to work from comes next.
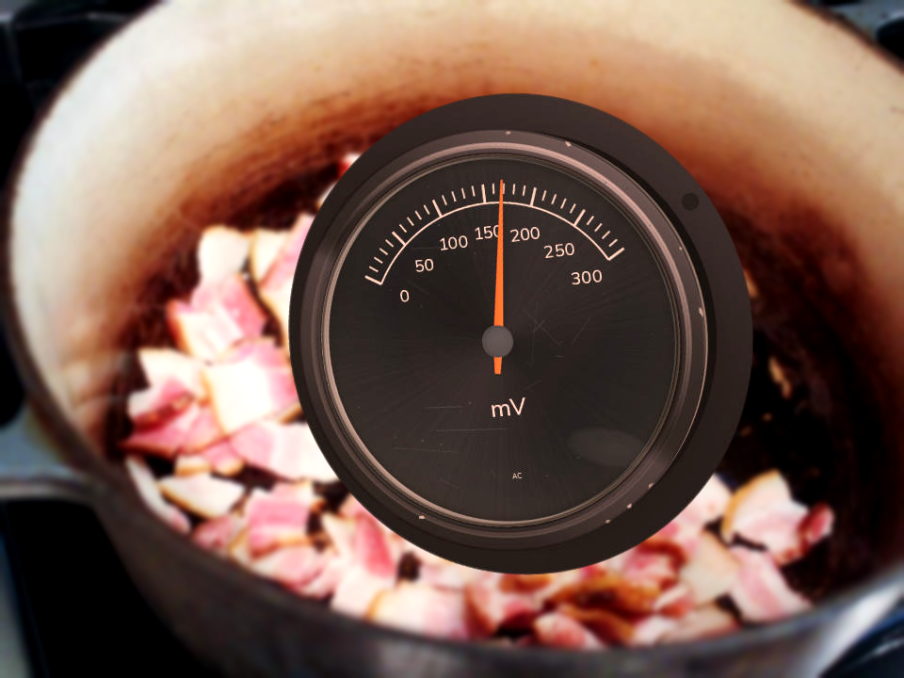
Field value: 170 mV
